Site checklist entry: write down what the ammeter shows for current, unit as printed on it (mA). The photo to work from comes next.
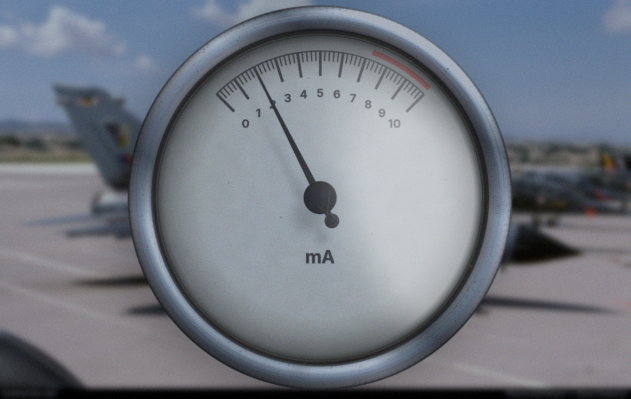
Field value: 2 mA
